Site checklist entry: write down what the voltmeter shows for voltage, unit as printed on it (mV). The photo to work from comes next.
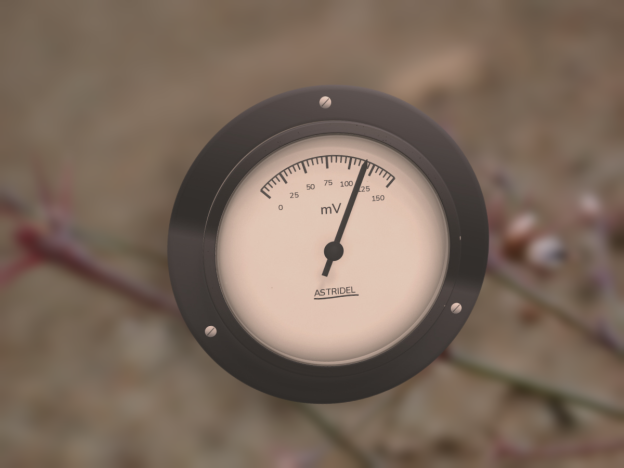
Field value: 115 mV
